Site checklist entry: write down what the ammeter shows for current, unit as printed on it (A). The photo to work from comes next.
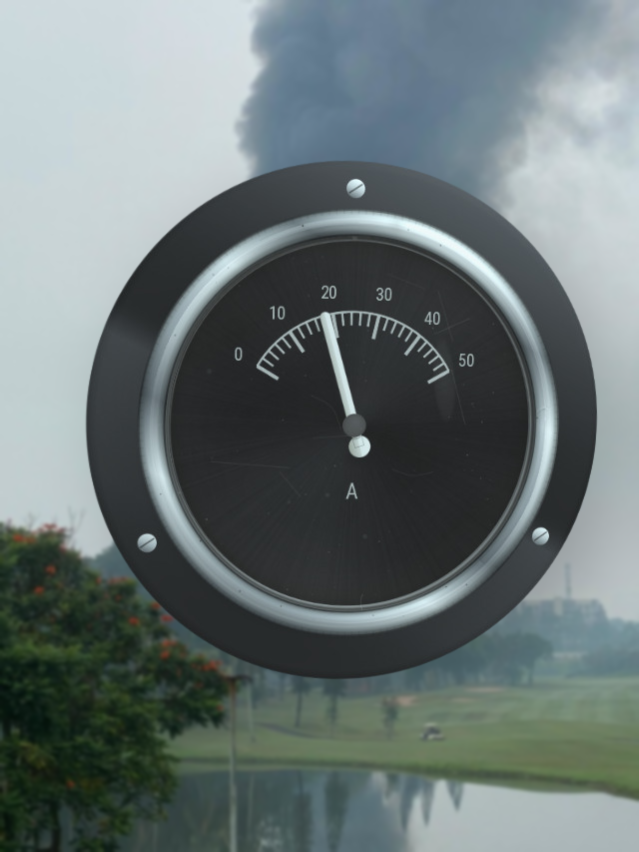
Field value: 18 A
